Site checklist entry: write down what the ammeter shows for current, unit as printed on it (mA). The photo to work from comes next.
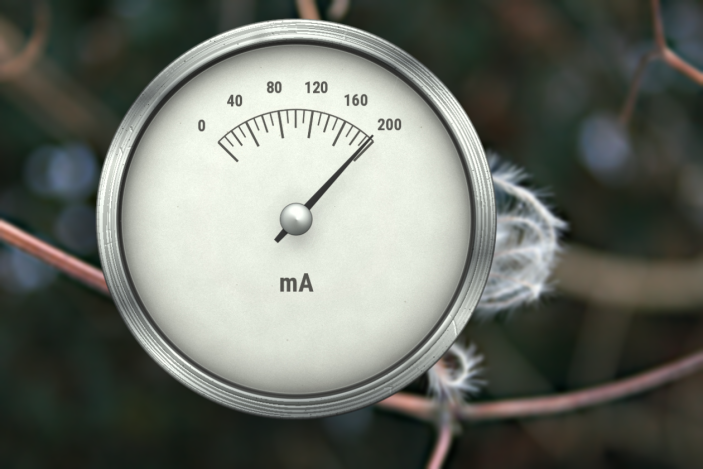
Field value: 195 mA
